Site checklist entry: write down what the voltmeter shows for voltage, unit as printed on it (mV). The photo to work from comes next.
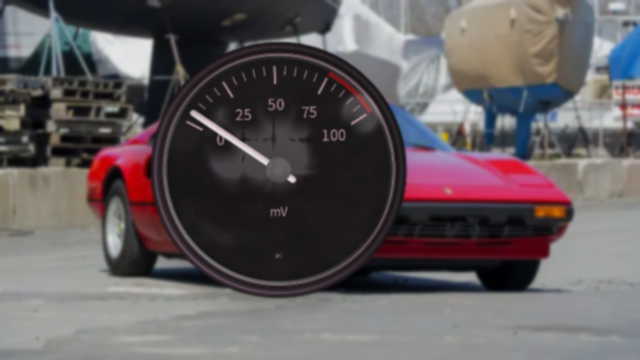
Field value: 5 mV
